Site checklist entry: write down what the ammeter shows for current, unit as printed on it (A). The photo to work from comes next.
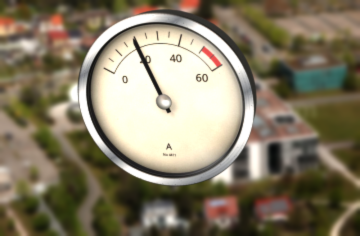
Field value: 20 A
